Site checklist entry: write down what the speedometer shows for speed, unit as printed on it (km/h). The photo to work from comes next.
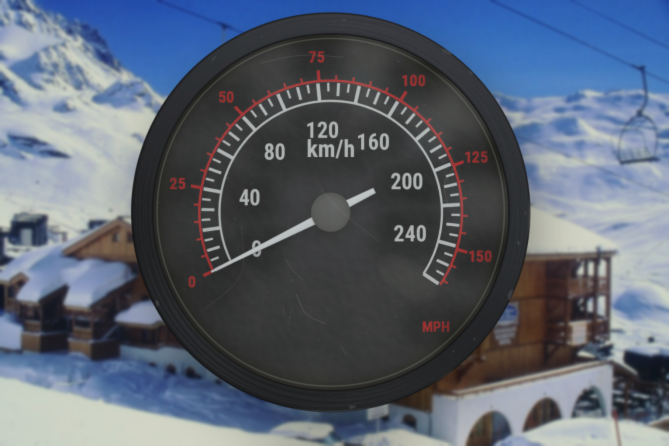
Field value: 0 km/h
